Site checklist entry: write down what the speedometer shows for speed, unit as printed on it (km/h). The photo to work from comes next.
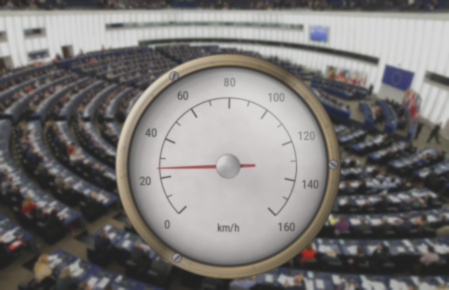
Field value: 25 km/h
